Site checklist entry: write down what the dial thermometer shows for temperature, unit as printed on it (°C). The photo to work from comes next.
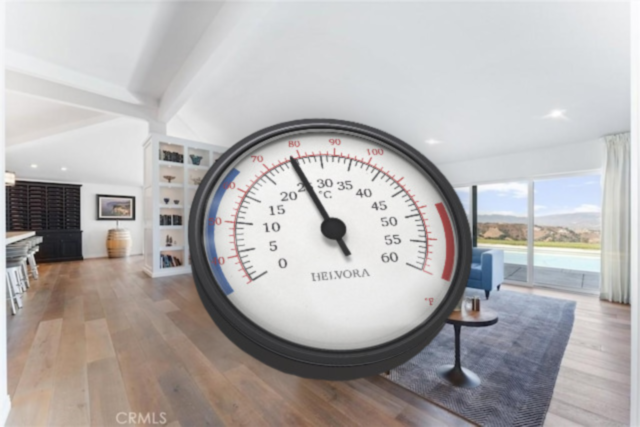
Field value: 25 °C
